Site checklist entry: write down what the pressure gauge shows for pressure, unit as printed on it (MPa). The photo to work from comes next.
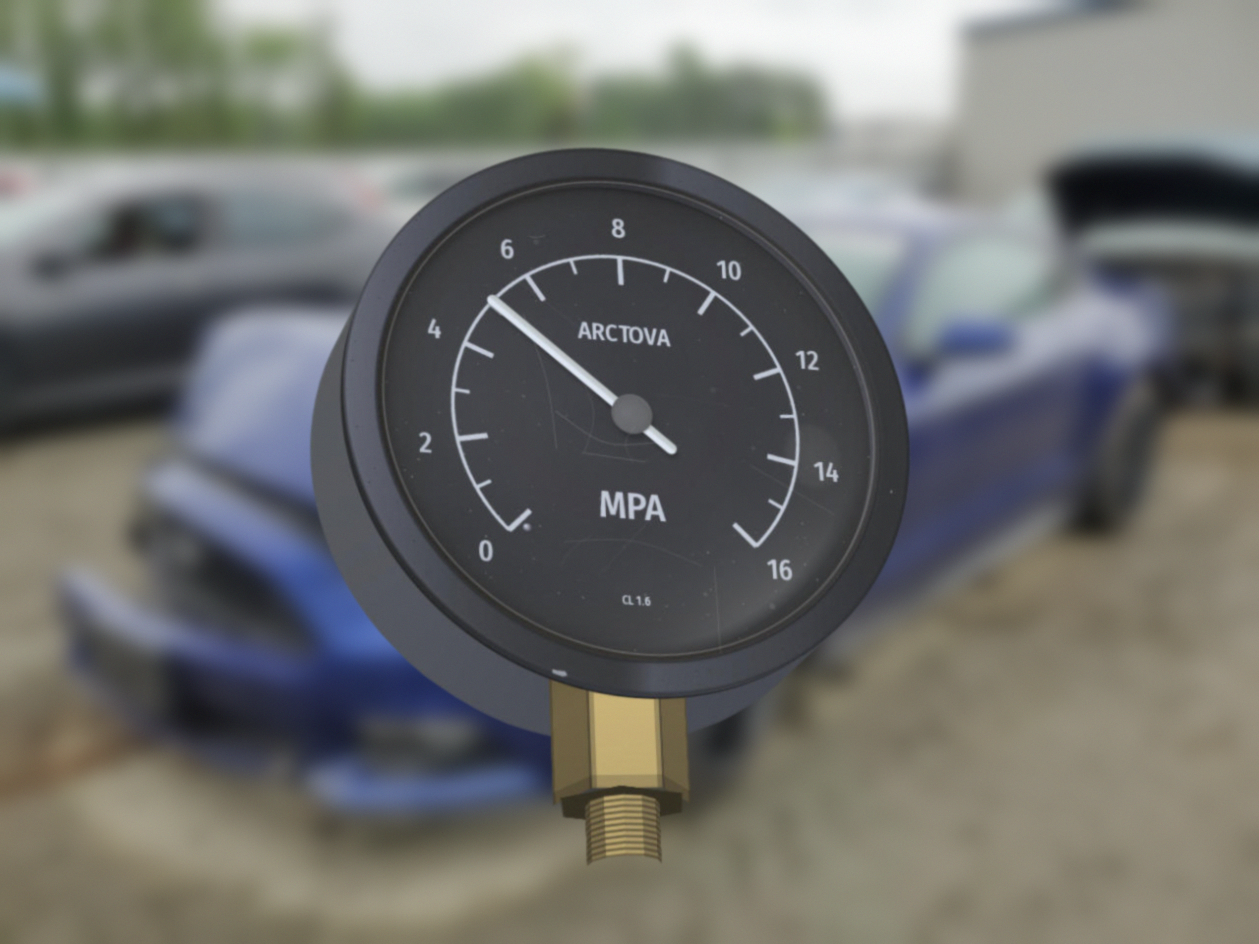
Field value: 5 MPa
